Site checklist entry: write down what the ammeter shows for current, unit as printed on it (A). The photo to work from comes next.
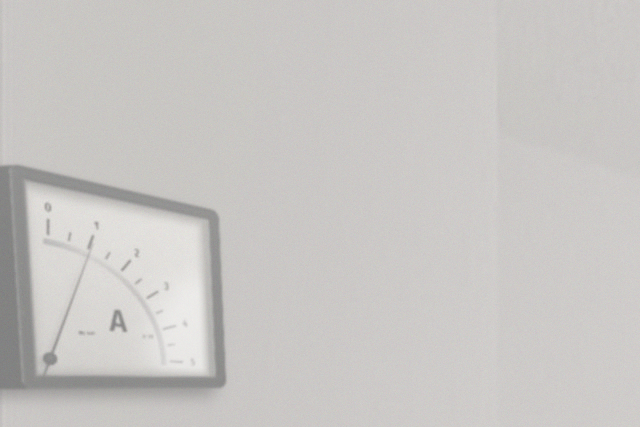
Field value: 1 A
